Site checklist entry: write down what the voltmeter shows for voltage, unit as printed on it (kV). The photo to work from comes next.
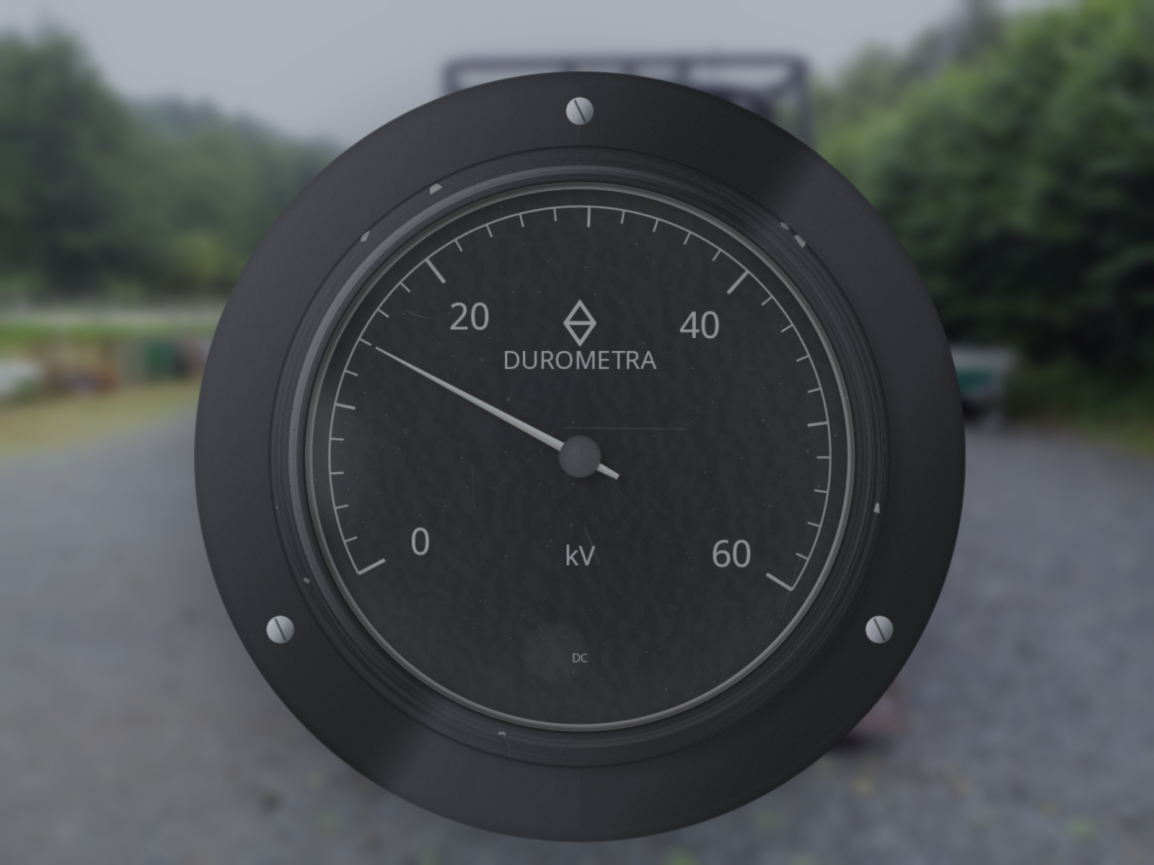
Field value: 14 kV
